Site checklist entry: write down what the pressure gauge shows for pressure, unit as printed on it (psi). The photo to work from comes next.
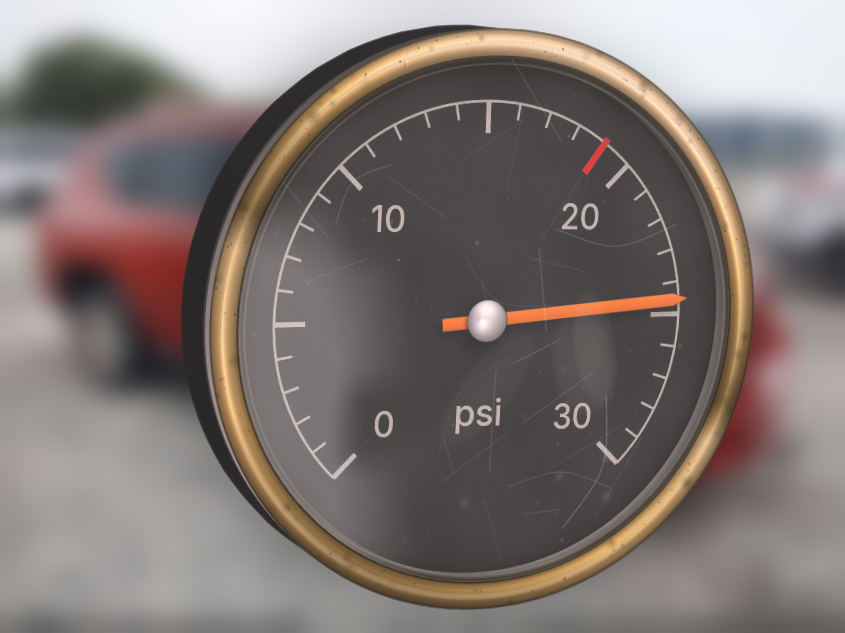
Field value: 24.5 psi
